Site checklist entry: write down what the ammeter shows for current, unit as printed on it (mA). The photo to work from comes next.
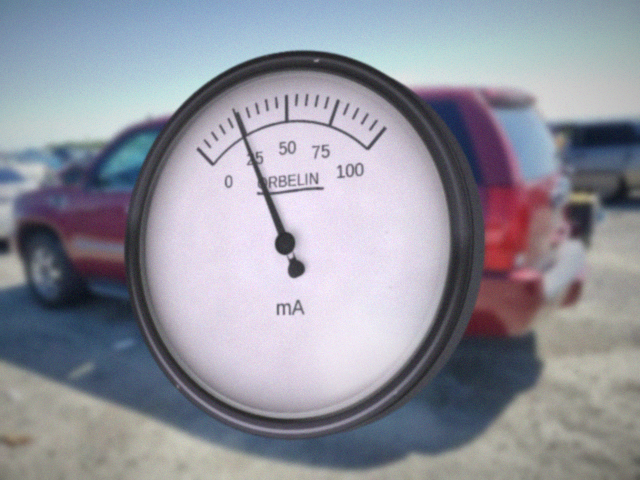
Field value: 25 mA
